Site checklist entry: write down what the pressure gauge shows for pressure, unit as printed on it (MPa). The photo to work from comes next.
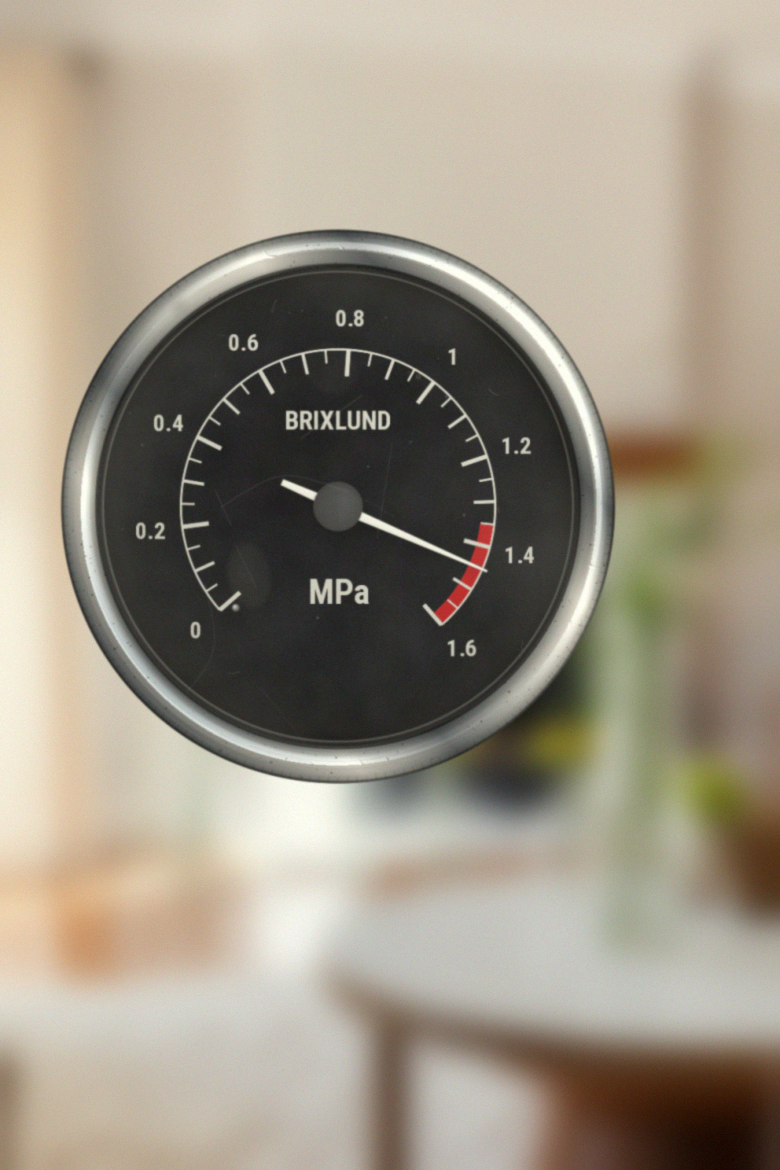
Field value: 1.45 MPa
